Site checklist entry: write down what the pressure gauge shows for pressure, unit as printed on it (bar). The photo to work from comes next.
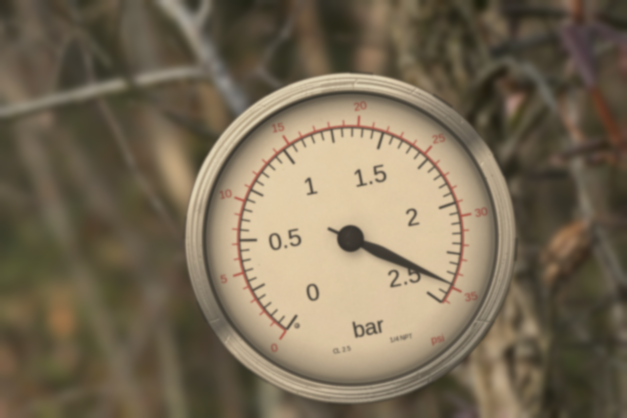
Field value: 2.4 bar
